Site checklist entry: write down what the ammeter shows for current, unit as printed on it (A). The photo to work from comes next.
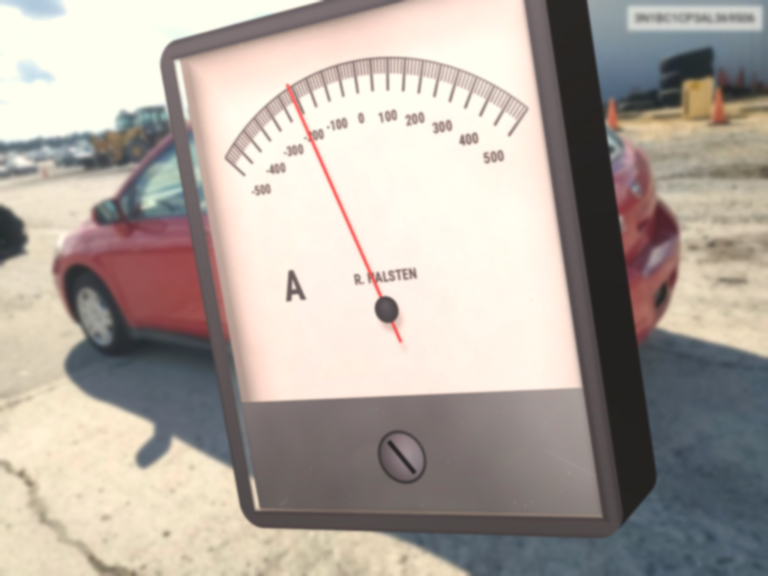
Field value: -200 A
